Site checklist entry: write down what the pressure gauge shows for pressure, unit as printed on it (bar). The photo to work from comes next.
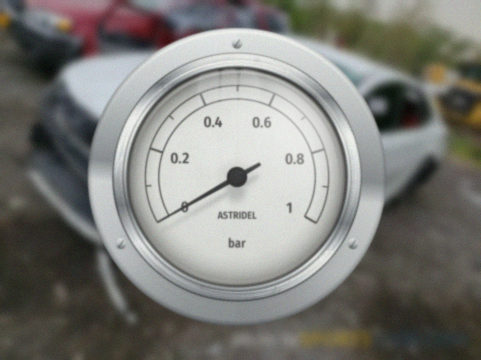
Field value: 0 bar
